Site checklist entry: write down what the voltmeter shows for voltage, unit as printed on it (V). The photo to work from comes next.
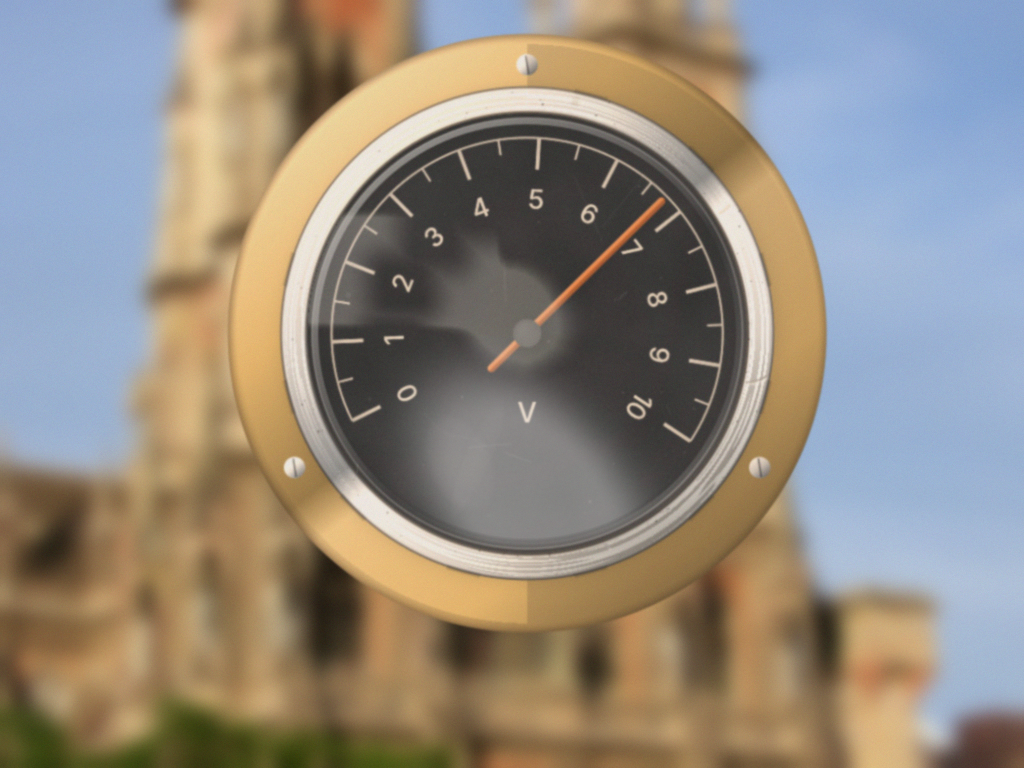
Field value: 6.75 V
